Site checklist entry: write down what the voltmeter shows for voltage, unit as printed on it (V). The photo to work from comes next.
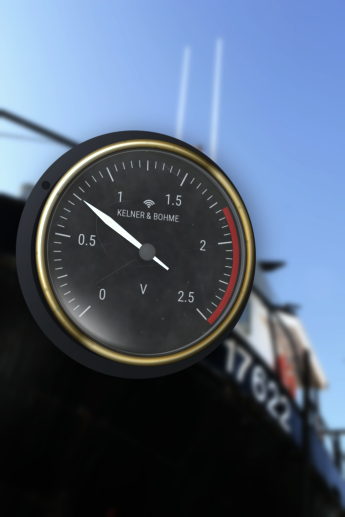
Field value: 0.75 V
